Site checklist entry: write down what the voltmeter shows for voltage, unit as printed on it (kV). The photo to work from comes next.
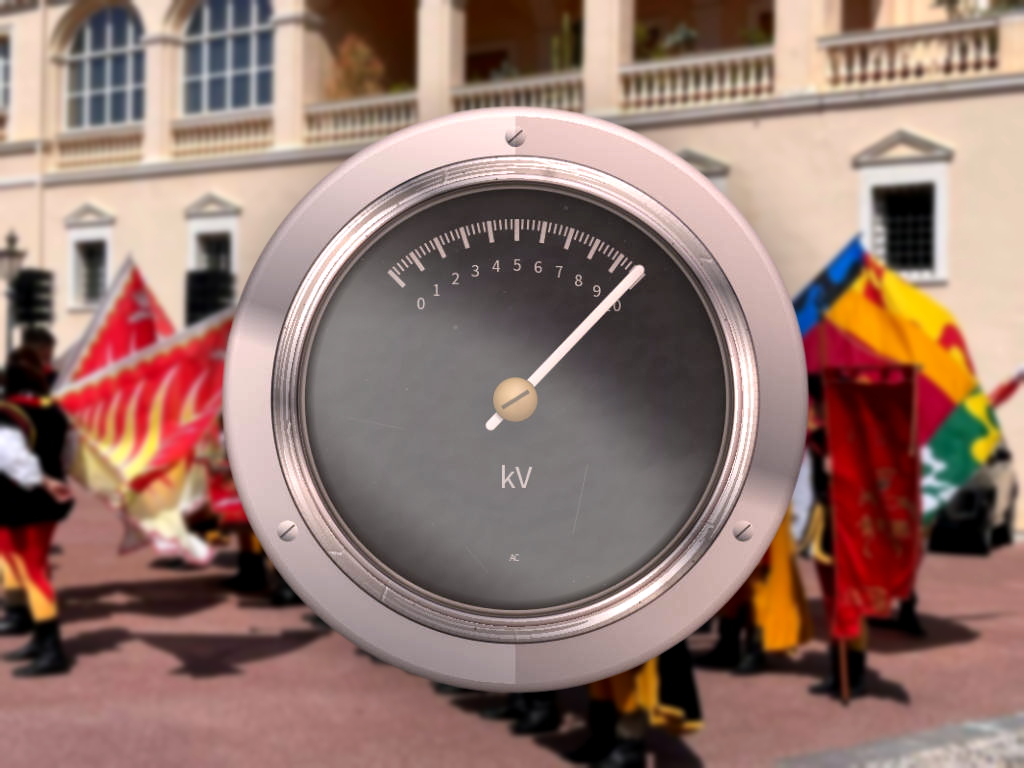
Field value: 9.8 kV
